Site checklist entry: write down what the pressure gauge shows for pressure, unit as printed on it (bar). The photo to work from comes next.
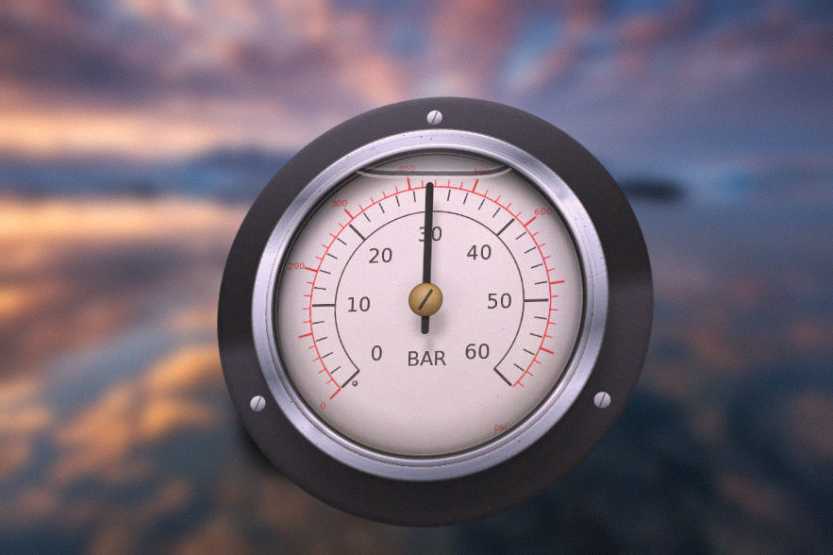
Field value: 30 bar
